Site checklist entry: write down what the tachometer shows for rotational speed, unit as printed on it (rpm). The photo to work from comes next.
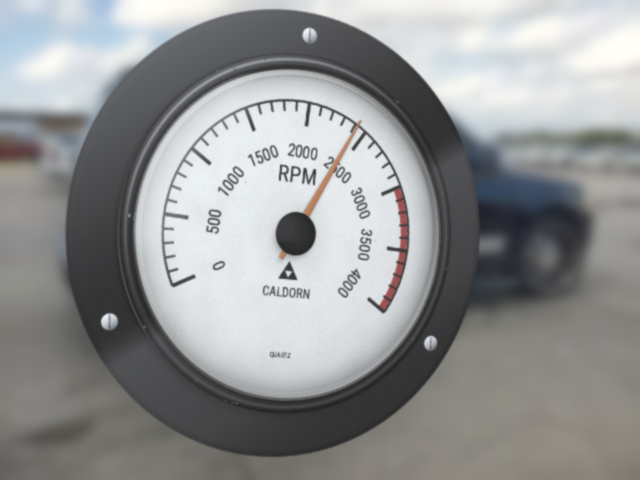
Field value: 2400 rpm
